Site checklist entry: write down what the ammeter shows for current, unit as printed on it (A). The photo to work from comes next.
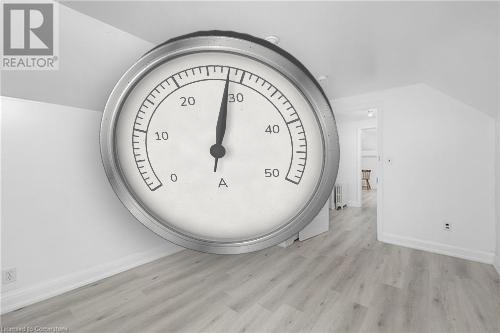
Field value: 28 A
